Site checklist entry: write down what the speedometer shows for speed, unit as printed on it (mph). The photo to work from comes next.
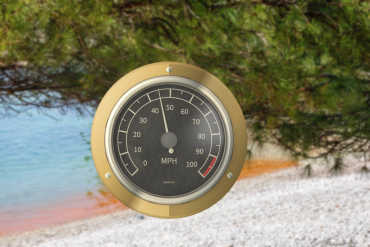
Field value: 45 mph
